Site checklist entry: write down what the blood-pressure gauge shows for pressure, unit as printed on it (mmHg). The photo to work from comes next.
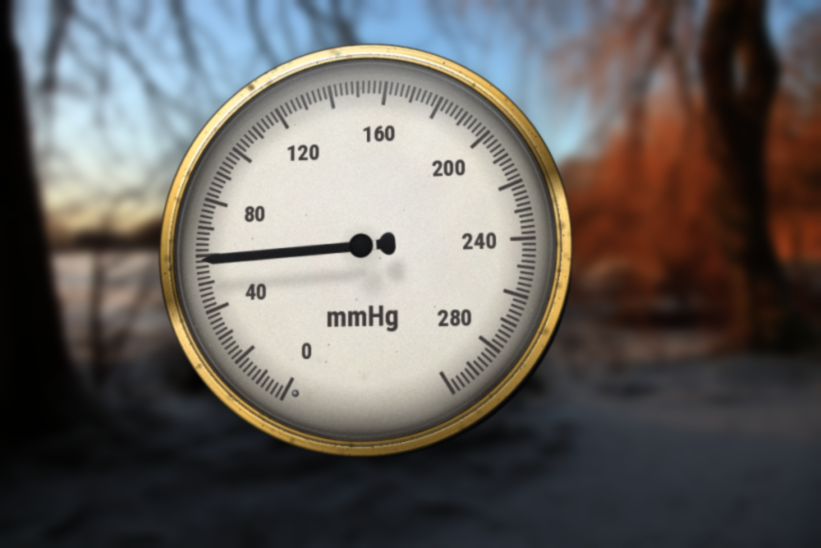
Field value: 58 mmHg
